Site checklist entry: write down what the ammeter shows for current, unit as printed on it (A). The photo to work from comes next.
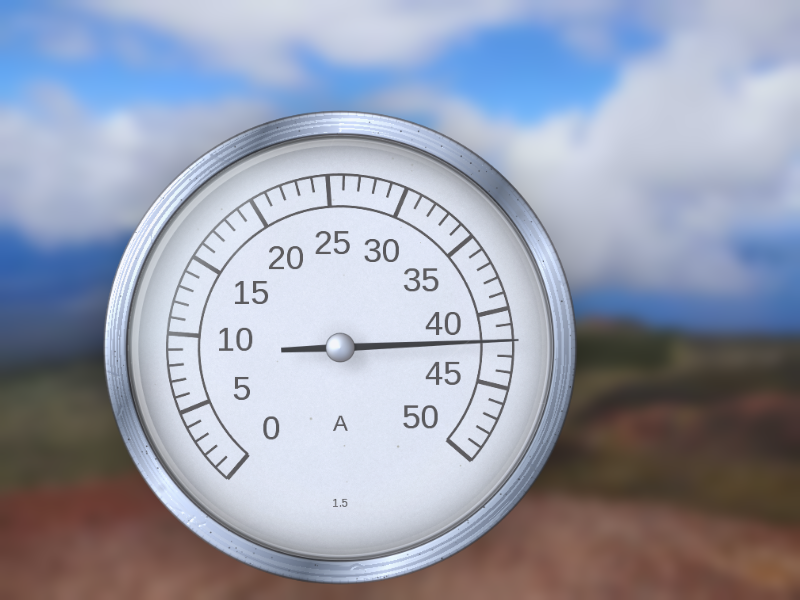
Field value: 42 A
